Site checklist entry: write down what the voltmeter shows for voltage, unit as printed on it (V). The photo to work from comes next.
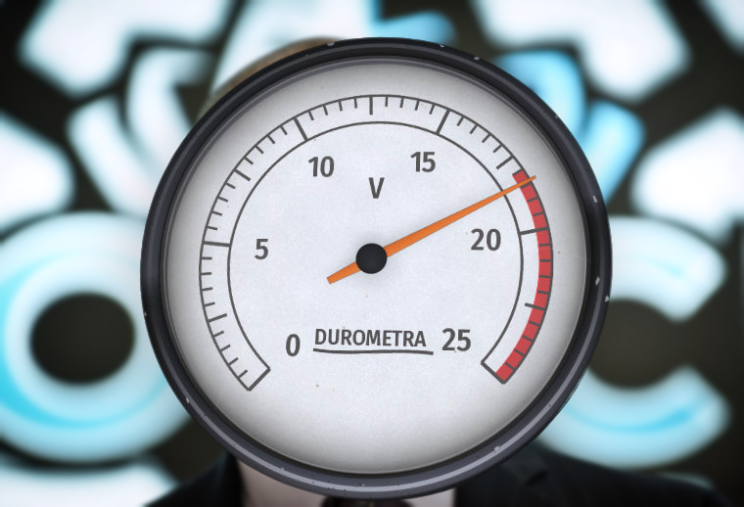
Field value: 18.5 V
